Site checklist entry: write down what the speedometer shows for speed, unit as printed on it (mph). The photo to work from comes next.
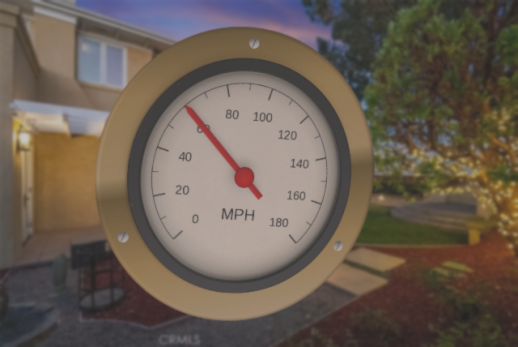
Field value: 60 mph
